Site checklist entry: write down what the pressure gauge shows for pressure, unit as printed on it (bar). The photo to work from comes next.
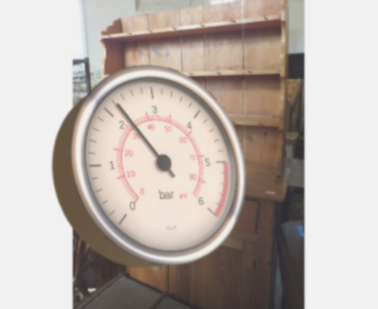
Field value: 2.2 bar
